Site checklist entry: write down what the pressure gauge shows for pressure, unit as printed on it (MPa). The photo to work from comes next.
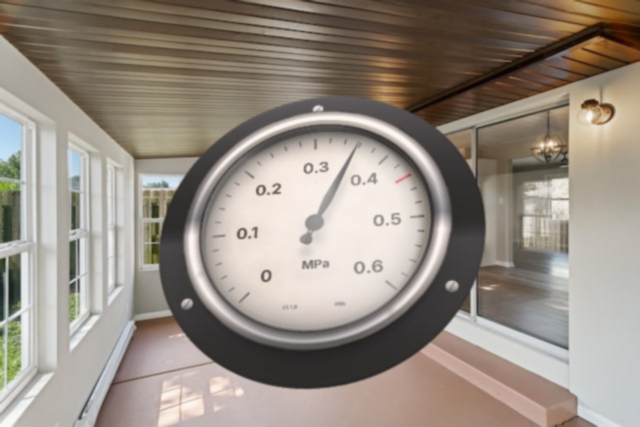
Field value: 0.36 MPa
